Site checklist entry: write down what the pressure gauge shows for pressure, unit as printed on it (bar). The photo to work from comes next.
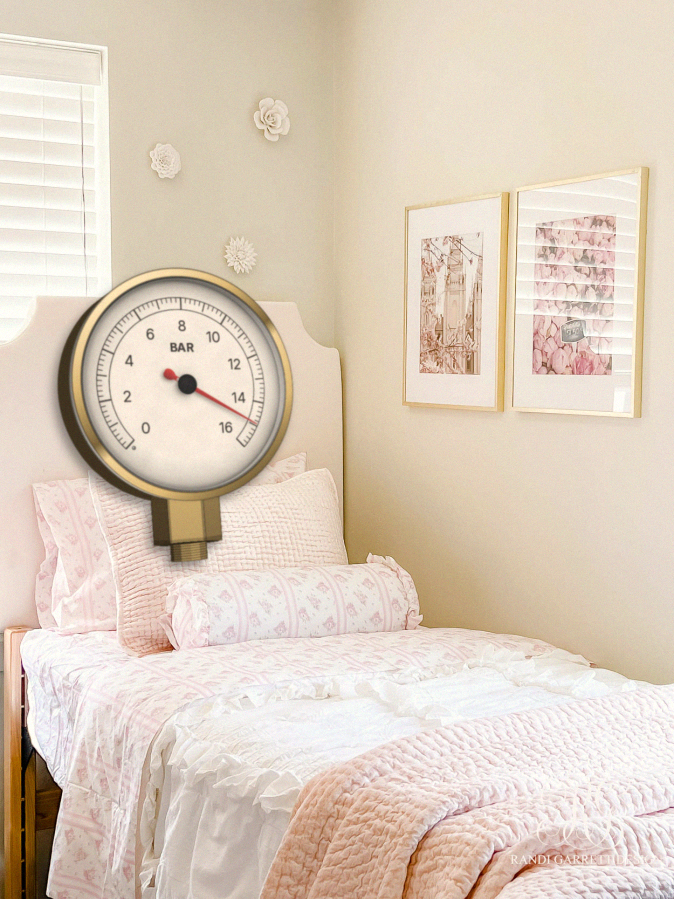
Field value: 15 bar
